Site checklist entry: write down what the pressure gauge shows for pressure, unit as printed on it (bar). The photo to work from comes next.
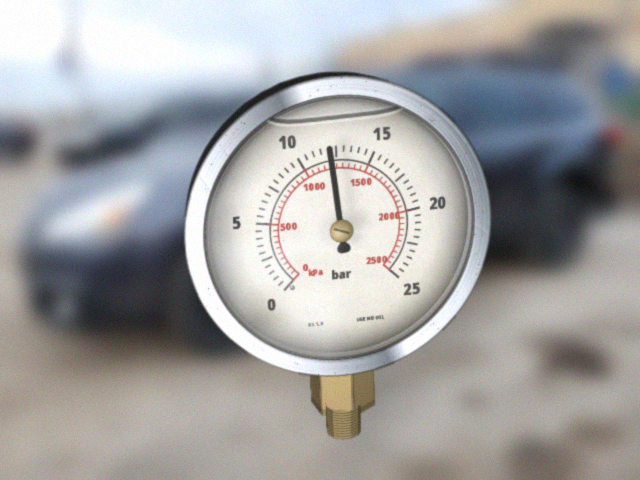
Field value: 12 bar
